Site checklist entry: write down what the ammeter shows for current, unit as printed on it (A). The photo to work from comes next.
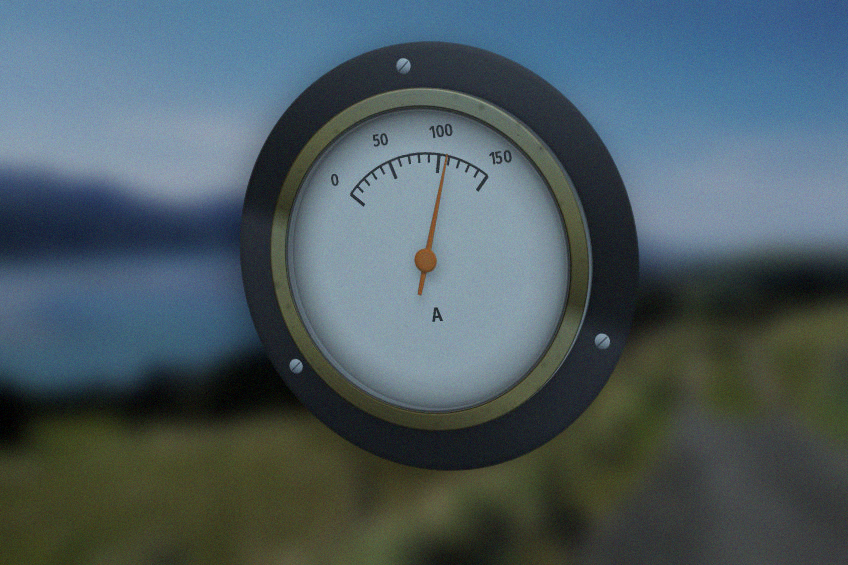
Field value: 110 A
